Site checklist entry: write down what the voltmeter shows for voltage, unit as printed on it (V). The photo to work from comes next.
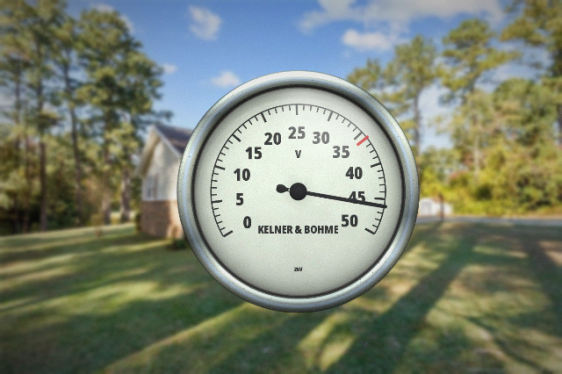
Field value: 46 V
